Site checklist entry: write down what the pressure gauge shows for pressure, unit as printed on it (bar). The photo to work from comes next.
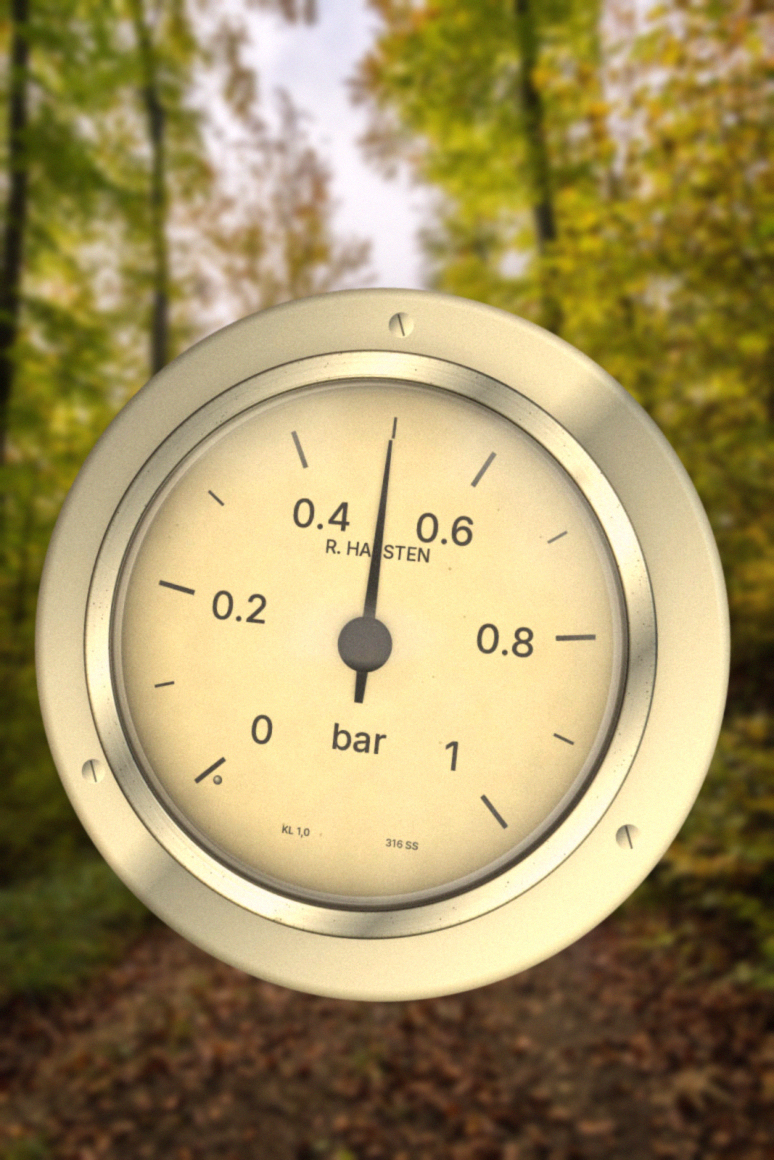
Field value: 0.5 bar
